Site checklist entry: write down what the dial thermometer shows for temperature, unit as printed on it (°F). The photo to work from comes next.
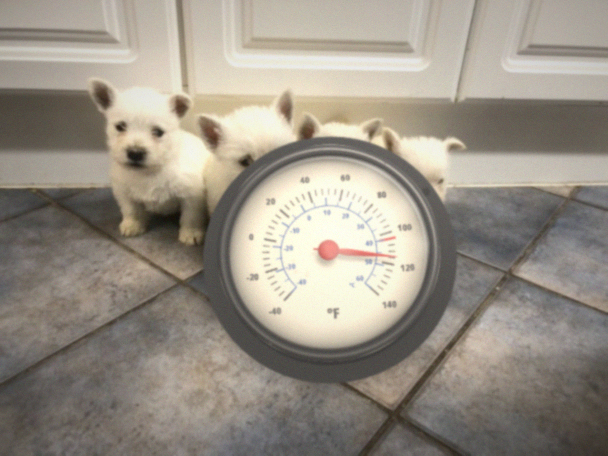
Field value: 116 °F
